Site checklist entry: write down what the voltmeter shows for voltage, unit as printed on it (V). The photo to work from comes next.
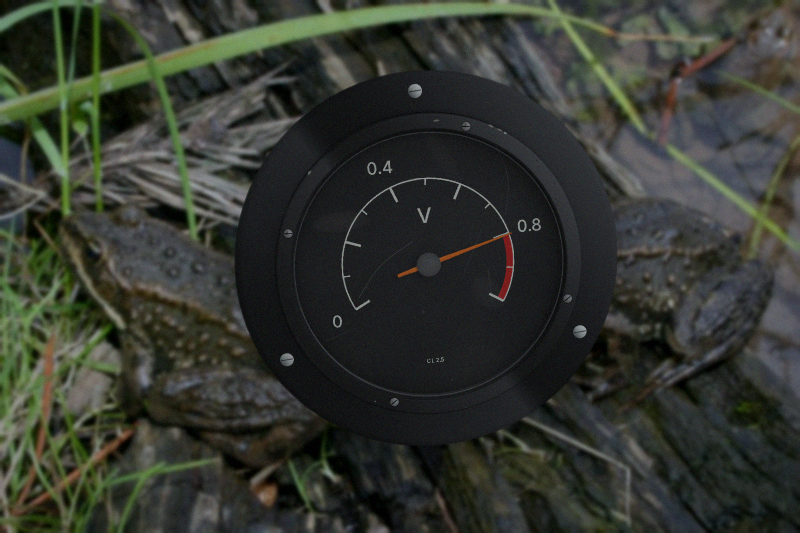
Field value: 0.8 V
